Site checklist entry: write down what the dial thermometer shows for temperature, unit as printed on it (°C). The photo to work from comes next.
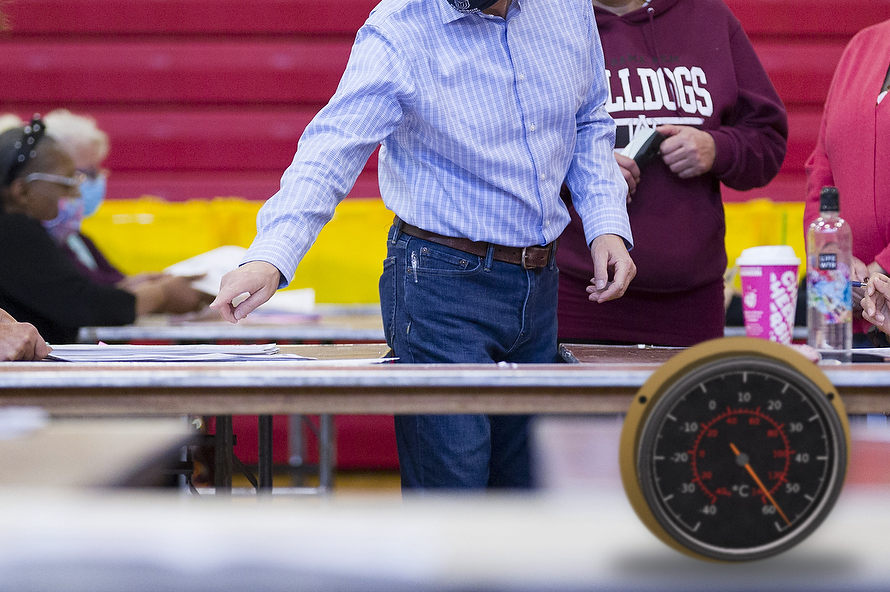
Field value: 57.5 °C
